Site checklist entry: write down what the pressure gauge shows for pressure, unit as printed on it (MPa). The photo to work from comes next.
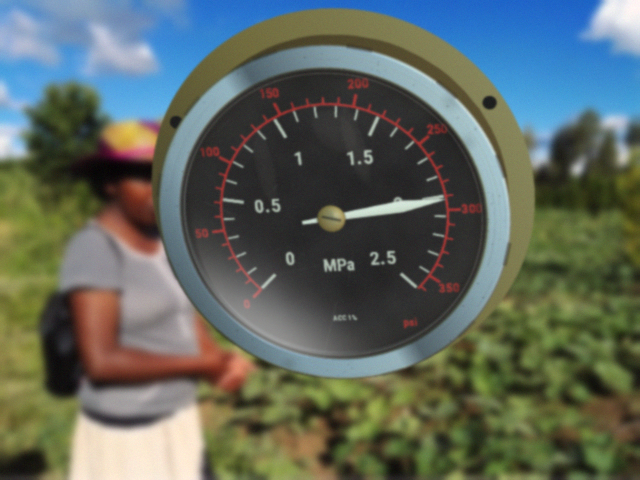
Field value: 2 MPa
